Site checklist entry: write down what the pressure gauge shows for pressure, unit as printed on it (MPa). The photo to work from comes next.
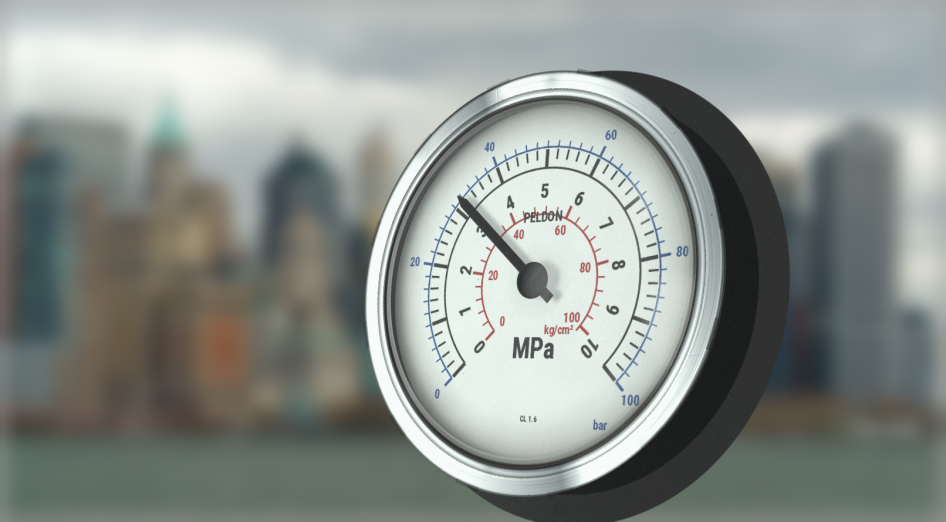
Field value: 3.2 MPa
